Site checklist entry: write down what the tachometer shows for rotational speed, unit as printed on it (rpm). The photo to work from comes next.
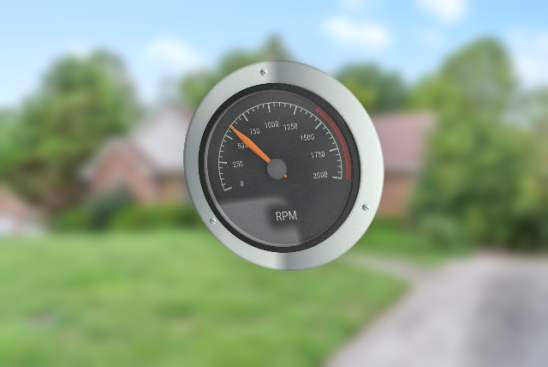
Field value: 600 rpm
